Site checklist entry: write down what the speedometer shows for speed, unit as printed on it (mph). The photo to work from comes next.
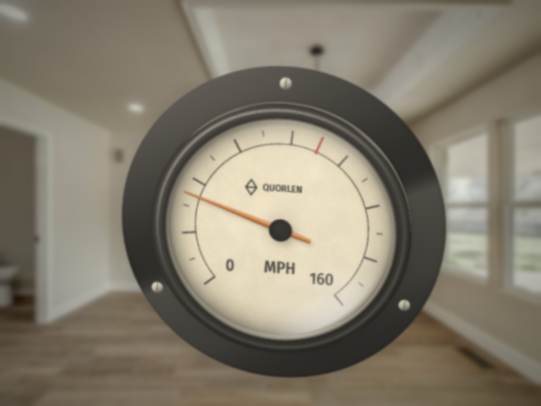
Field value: 35 mph
